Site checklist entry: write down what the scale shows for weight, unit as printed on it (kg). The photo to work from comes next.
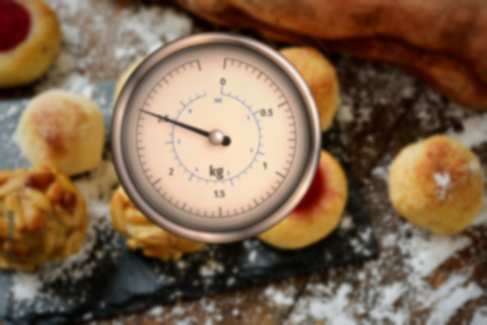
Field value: 2.5 kg
